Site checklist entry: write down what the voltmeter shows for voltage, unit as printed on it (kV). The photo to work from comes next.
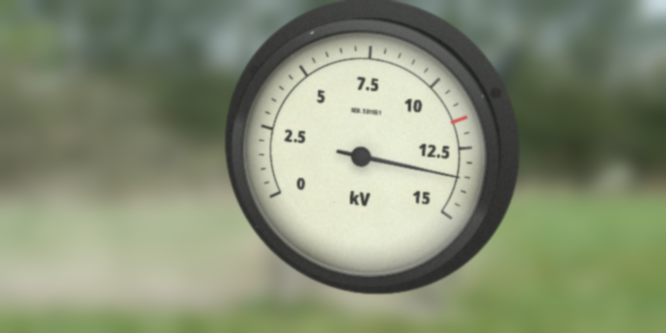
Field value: 13.5 kV
